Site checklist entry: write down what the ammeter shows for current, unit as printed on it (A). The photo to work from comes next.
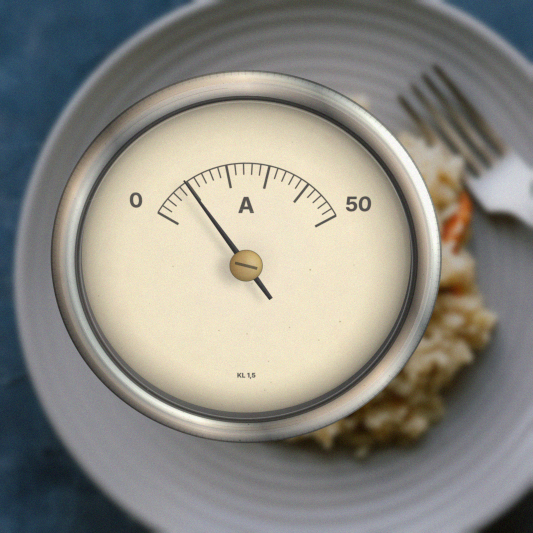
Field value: 10 A
